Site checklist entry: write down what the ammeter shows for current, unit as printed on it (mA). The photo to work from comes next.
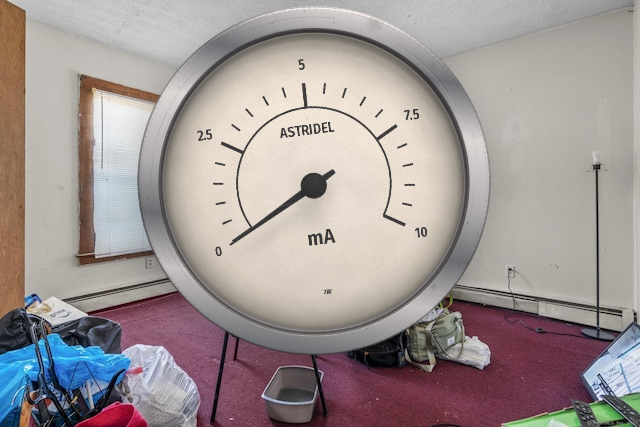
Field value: 0 mA
